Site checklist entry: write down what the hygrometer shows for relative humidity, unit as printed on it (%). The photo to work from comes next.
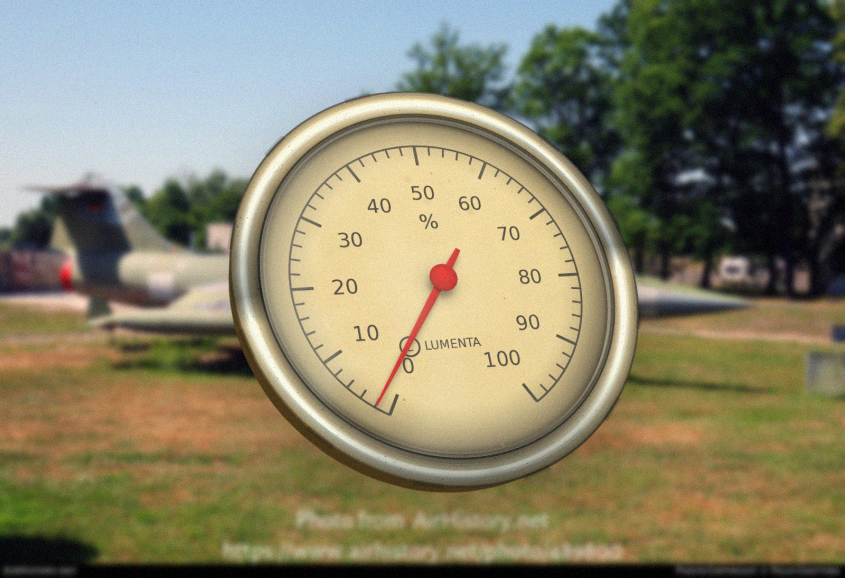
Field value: 2 %
